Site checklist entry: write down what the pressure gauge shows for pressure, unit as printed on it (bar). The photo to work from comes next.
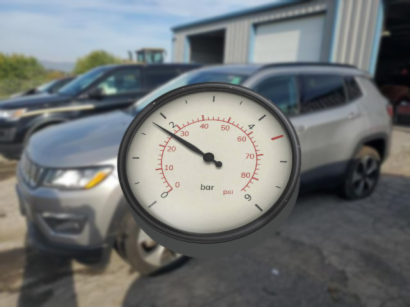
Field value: 1.75 bar
